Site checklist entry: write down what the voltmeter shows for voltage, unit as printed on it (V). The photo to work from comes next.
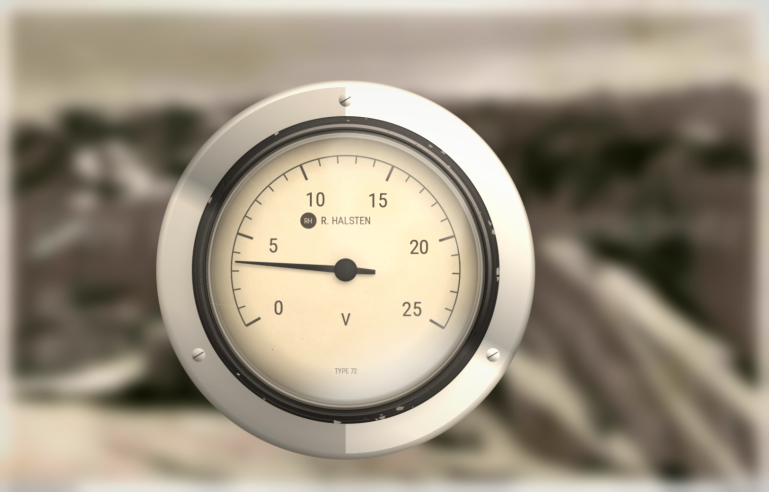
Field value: 3.5 V
